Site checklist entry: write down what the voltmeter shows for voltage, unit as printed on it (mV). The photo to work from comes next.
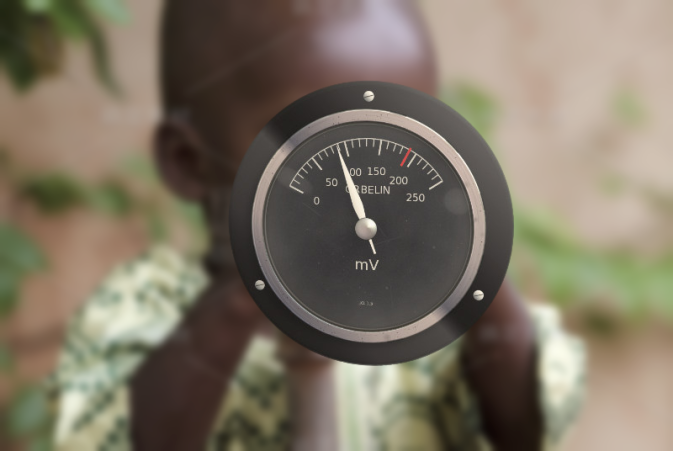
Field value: 90 mV
